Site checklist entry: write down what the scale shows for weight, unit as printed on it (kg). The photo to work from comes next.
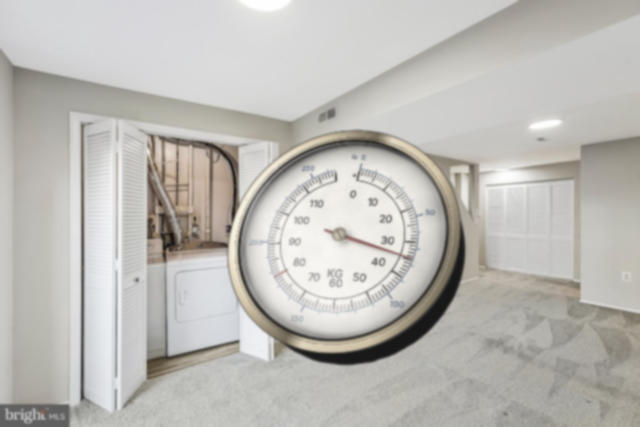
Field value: 35 kg
